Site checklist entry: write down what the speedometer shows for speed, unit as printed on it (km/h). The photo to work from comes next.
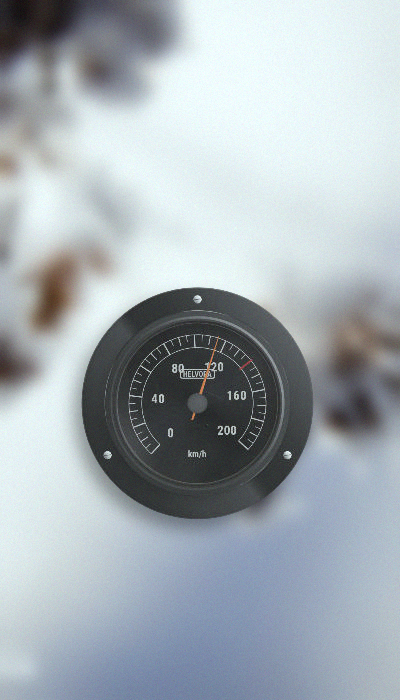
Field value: 115 km/h
